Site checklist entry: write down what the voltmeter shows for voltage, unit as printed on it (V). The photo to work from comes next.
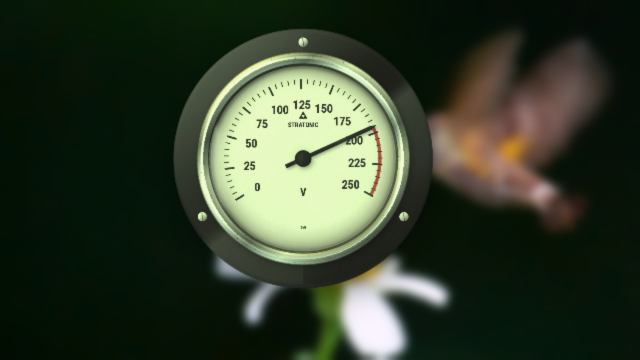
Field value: 195 V
